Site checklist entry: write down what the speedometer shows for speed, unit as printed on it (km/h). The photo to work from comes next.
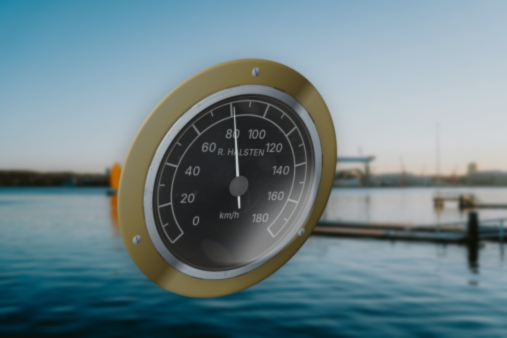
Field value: 80 km/h
